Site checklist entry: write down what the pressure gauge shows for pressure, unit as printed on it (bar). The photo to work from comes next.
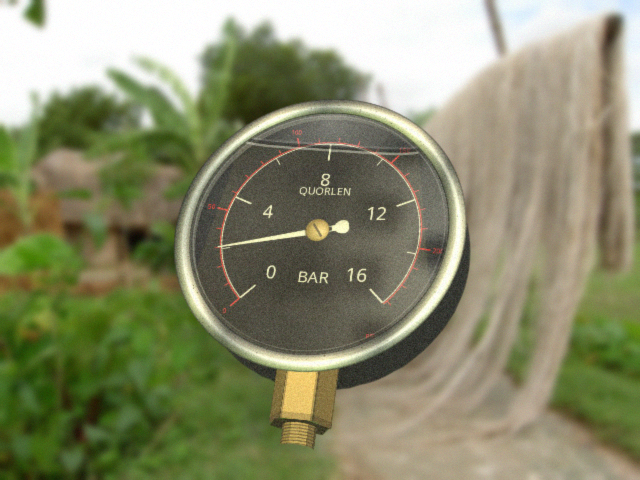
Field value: 2 bar
